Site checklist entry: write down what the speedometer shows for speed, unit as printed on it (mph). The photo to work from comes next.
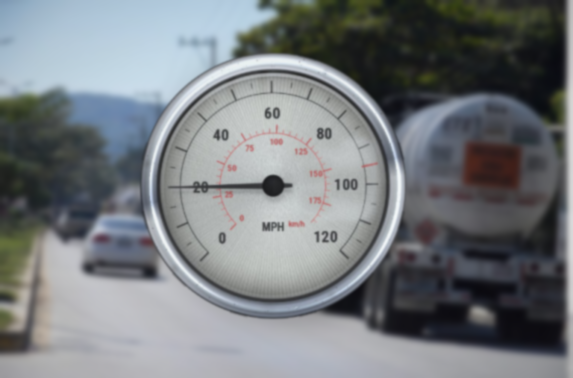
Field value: 20 mph
